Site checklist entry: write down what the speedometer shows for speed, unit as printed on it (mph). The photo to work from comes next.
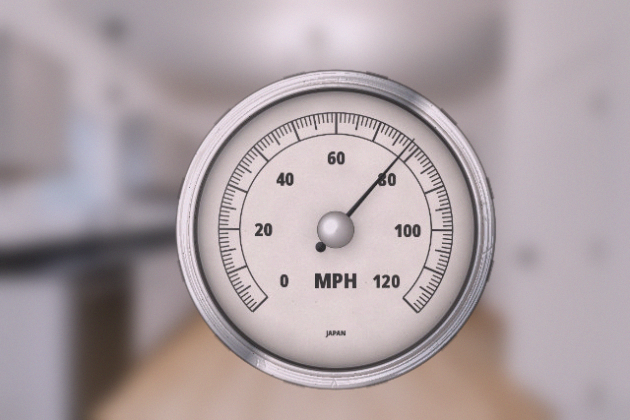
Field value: 78 mph
